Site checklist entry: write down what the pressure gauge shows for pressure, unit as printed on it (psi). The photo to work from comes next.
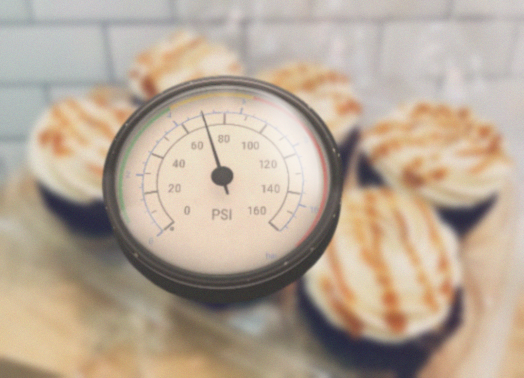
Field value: 70 psi
